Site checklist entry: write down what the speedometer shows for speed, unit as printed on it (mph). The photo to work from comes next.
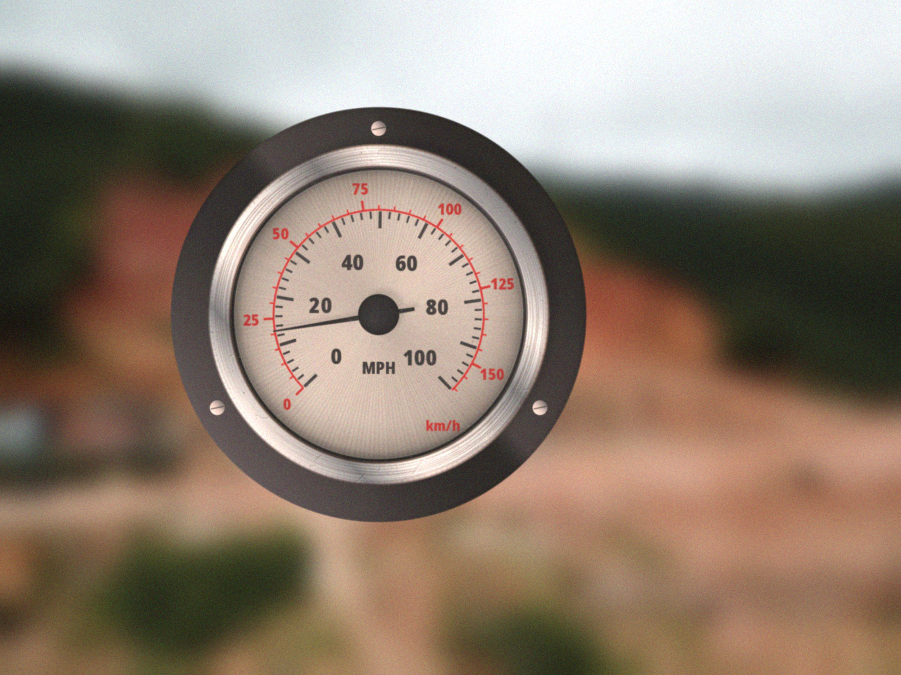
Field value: 13 mph
